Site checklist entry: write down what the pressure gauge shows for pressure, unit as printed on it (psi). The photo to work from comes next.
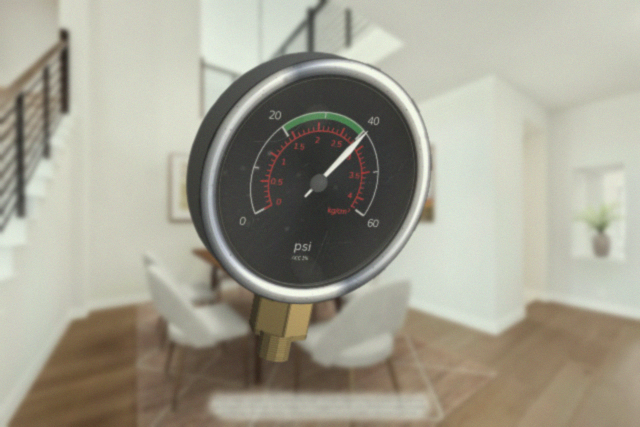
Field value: 40 psi
